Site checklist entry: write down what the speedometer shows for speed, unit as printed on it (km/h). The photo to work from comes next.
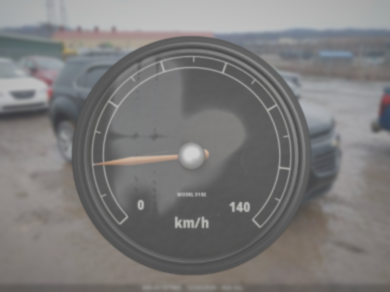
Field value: 20 km/h
